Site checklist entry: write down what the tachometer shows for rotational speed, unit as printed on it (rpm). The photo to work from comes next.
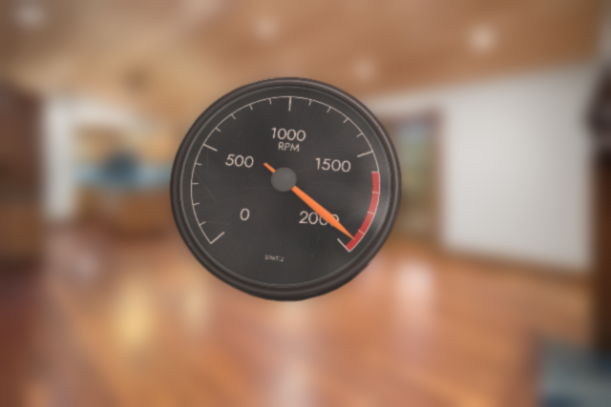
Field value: 1950 rpm
